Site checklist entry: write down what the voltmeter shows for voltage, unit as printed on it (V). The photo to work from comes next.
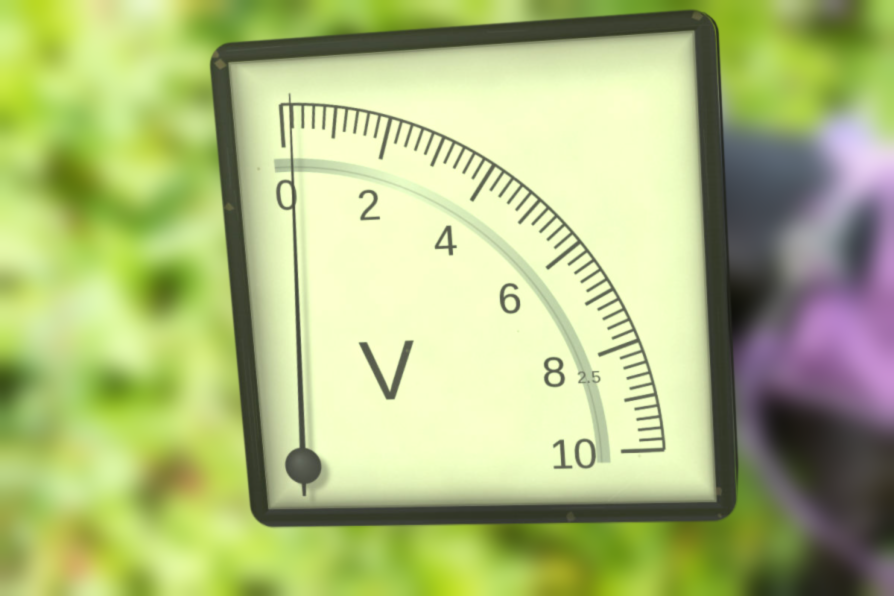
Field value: 0.2 V
